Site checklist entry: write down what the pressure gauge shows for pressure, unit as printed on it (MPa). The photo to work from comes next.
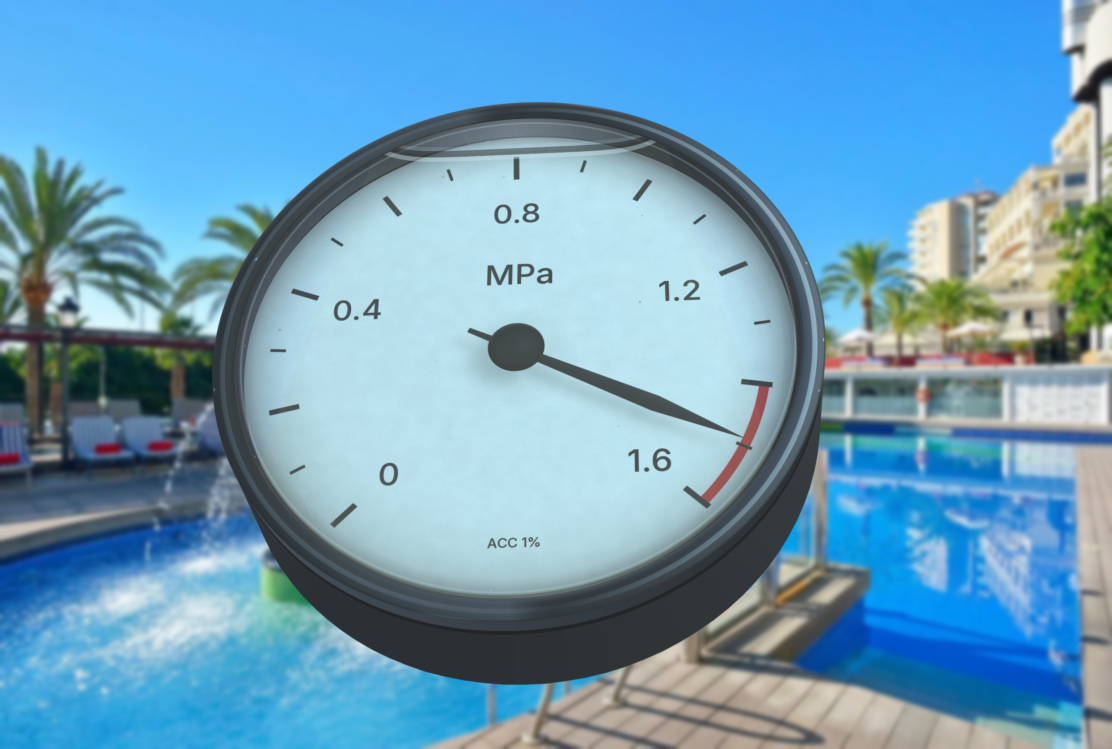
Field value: 1.5 MPa
